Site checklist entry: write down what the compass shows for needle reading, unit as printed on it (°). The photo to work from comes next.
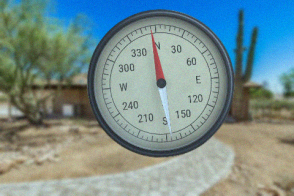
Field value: 355 °
